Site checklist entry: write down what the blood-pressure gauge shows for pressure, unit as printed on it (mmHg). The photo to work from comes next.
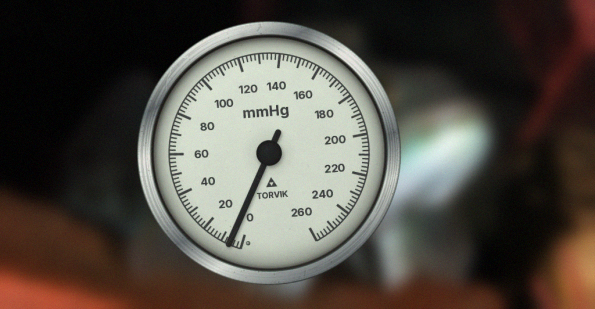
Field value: 6 mmHg
